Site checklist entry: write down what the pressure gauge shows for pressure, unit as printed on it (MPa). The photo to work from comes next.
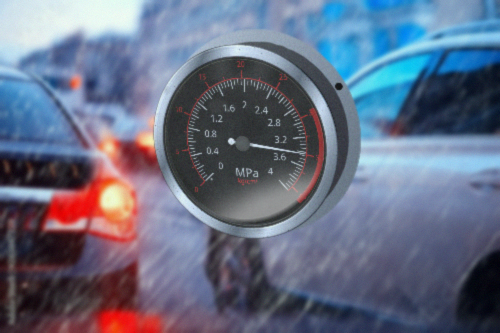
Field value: 3.4 MPa
